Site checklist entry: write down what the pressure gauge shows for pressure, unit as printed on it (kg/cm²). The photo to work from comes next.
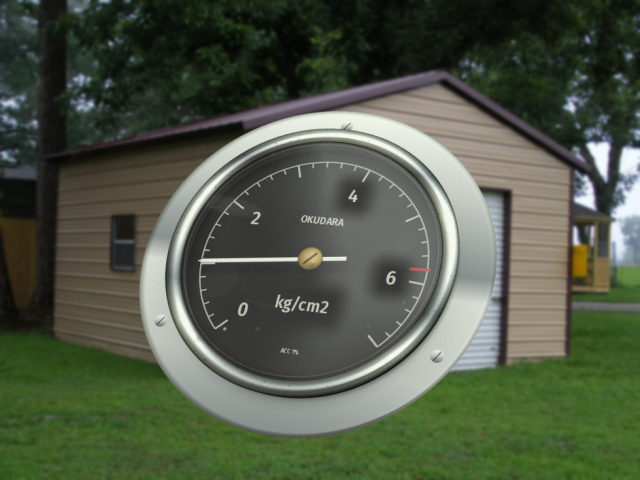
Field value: 1 kg/cm²
